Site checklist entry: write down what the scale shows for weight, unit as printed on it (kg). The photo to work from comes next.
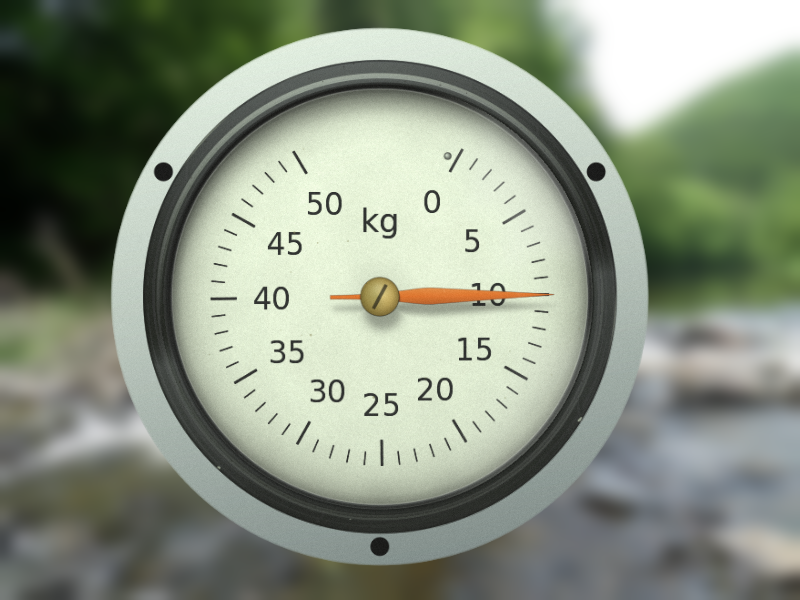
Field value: 10 kg
